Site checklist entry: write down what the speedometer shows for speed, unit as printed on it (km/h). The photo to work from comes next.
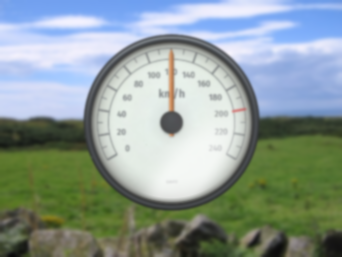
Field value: 120 km/h
